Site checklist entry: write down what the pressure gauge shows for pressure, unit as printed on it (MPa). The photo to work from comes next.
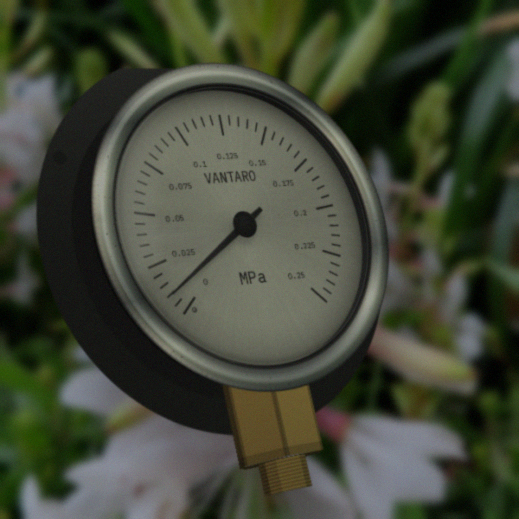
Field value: 0.01 MPa
